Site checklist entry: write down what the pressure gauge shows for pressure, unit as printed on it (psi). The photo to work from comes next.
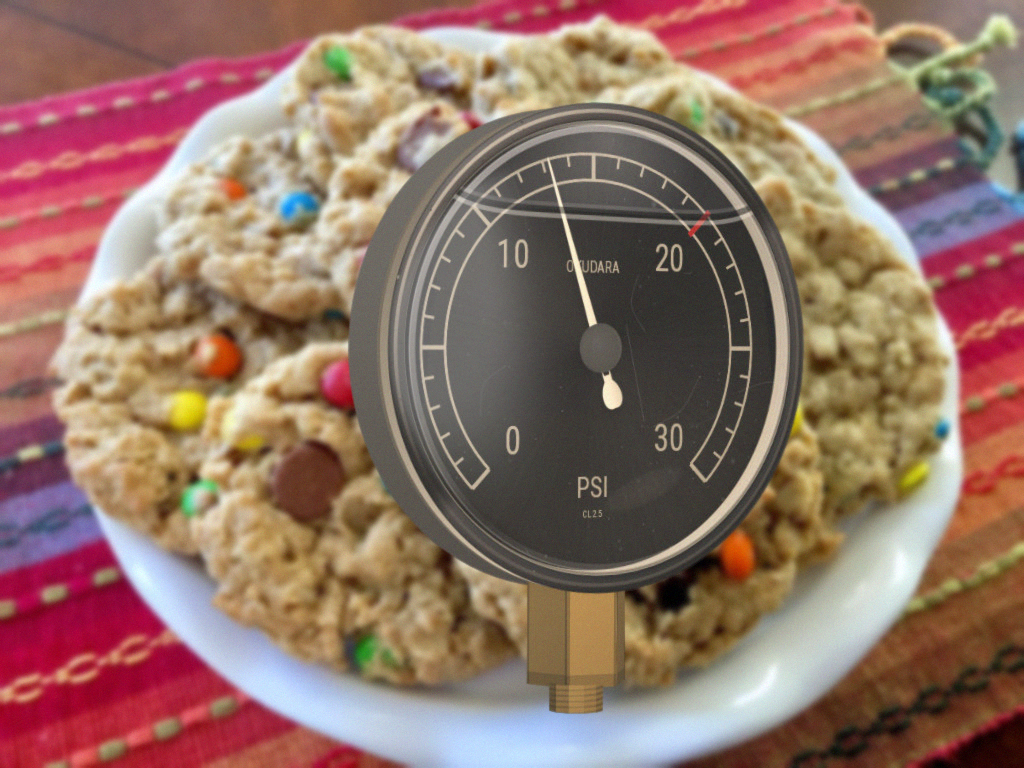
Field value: 13 psi
